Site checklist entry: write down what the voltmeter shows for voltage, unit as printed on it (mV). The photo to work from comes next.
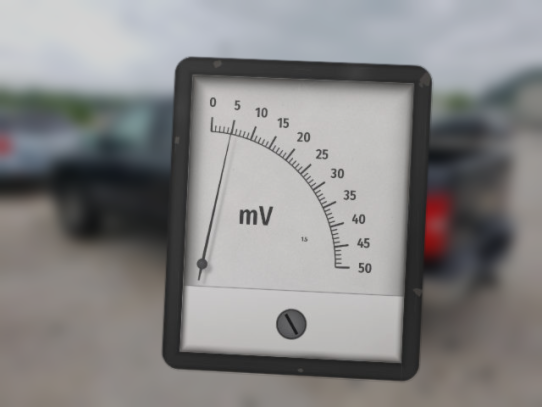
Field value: 5 mV
